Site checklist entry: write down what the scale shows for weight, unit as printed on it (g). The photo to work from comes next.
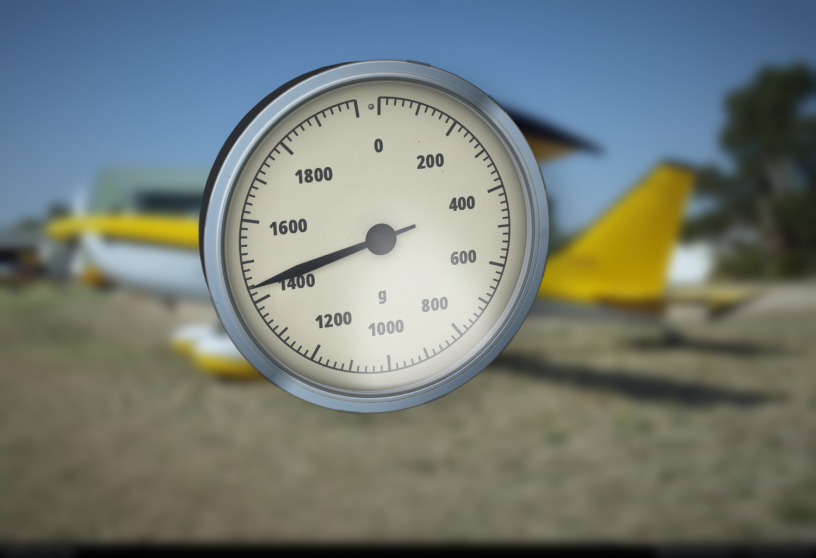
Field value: 1440 g
